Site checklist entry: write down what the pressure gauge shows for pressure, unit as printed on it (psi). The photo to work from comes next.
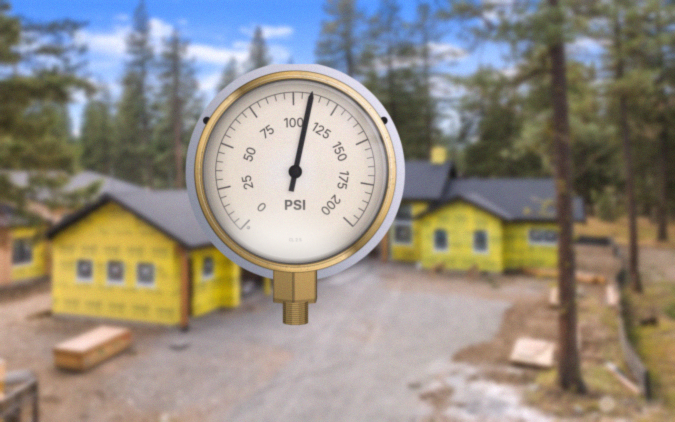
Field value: 110 psi
